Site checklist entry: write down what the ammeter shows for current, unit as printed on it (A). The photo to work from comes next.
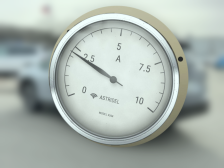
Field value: 2.25 A
